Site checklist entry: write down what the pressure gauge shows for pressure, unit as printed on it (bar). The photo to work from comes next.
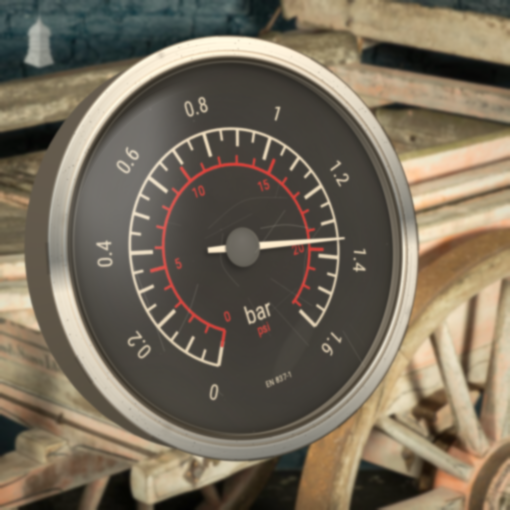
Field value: 1.35 bar
